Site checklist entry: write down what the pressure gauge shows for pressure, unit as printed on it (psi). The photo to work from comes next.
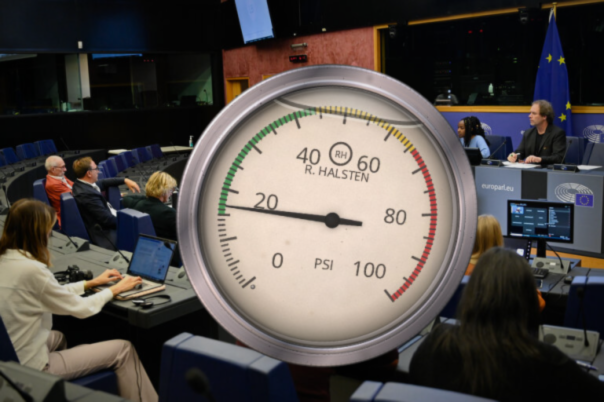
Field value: 17 psi
